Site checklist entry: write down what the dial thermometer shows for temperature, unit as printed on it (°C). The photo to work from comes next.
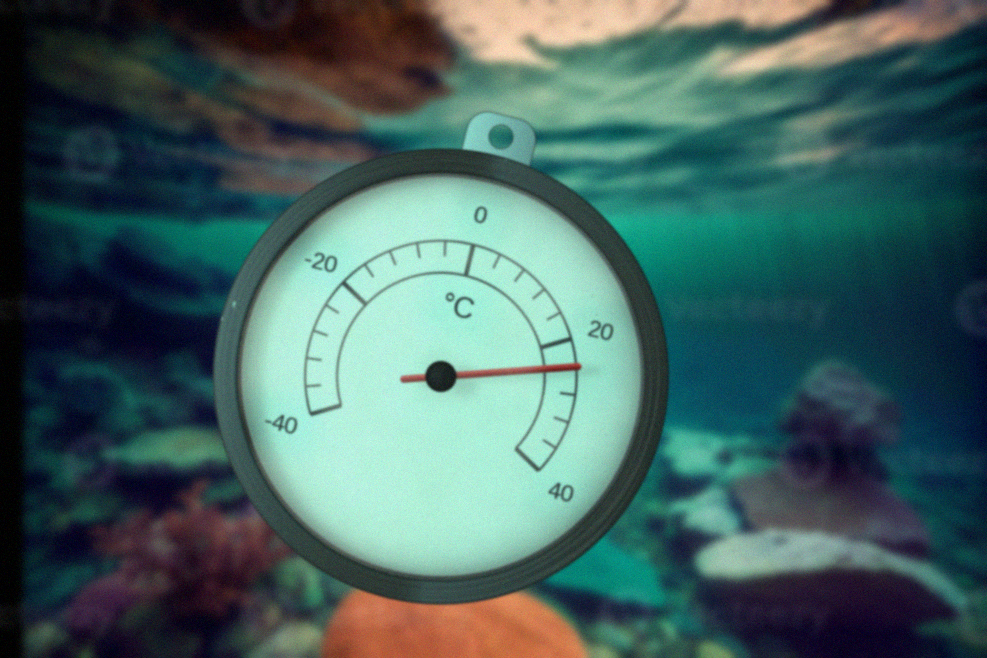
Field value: 24 °C
